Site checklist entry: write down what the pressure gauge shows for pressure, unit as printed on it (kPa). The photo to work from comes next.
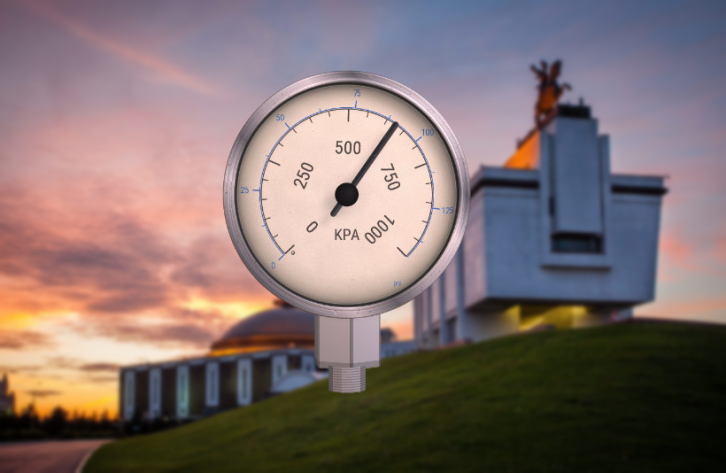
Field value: 625 kPa
